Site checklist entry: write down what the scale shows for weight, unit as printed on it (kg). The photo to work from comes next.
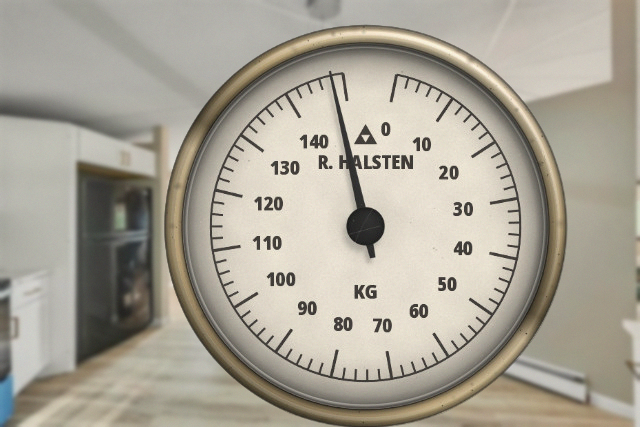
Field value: 148 kg
